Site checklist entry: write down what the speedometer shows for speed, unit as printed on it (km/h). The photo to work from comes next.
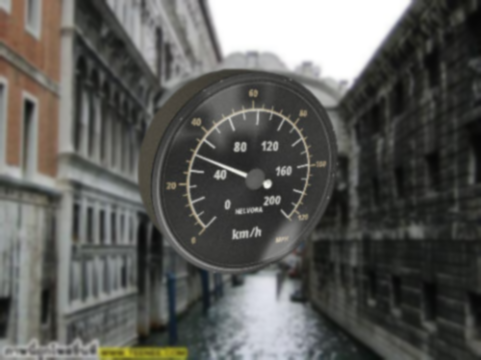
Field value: 50 km/h
